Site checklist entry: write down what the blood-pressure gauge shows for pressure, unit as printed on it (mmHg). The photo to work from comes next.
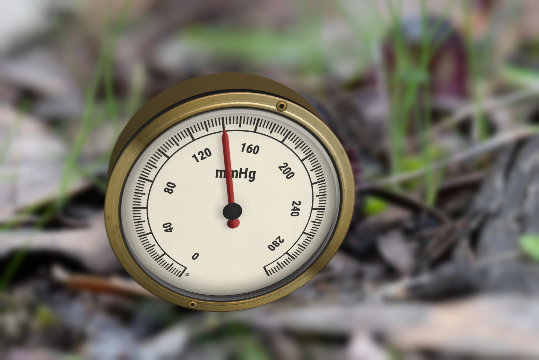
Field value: 140 mmHg
